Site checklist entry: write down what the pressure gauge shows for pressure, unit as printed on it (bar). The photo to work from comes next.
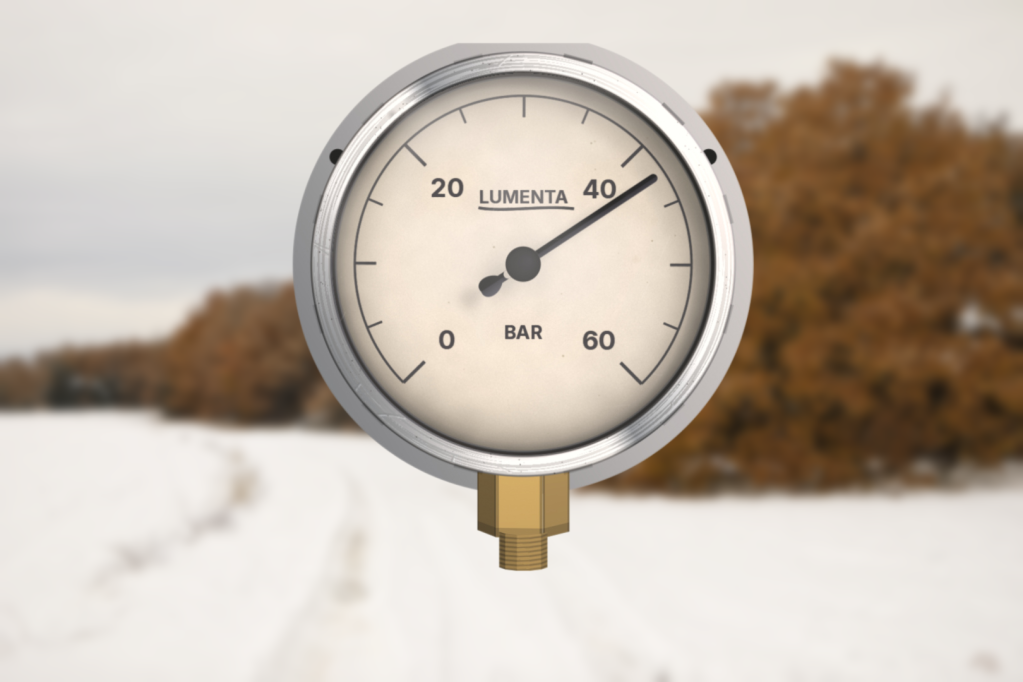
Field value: 42.5 bar
